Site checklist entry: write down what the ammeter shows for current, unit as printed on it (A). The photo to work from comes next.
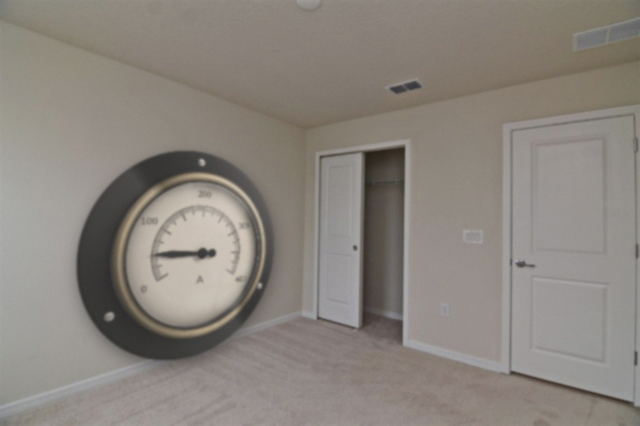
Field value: 50 A
